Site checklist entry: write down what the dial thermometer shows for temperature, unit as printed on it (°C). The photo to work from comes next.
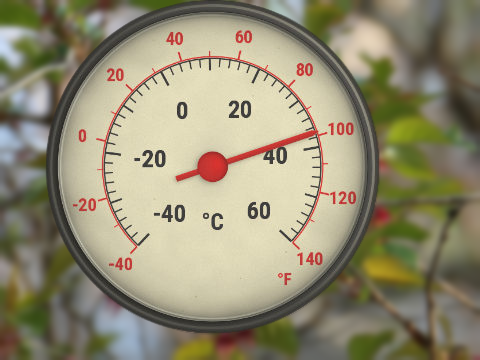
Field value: 37 °C
